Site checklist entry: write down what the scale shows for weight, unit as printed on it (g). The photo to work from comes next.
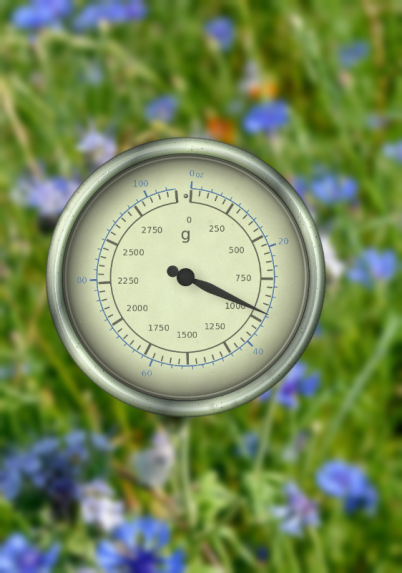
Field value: 950 g
